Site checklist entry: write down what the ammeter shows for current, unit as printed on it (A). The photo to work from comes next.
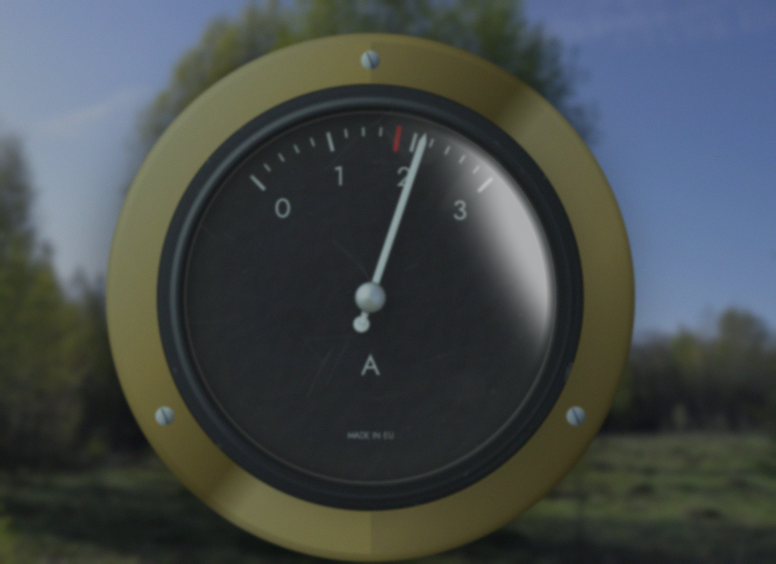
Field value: 2.1 A
